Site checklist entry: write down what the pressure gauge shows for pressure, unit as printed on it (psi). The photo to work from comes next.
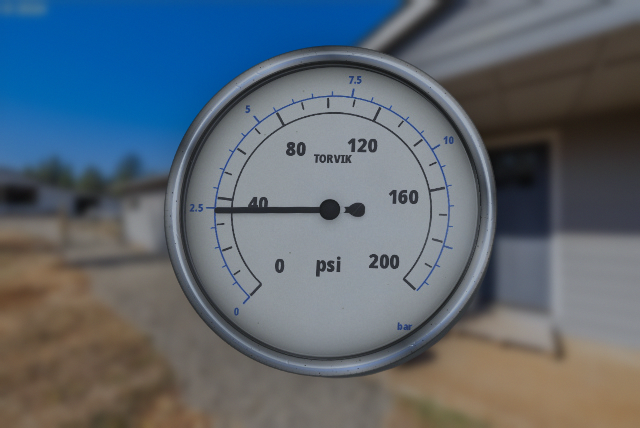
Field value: 35 psi
